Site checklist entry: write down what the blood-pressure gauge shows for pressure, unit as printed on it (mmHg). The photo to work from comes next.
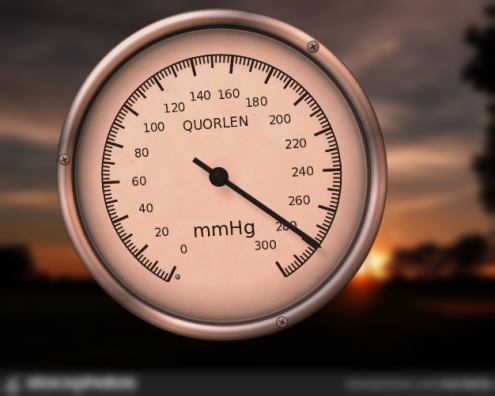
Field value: 278 mmHg
